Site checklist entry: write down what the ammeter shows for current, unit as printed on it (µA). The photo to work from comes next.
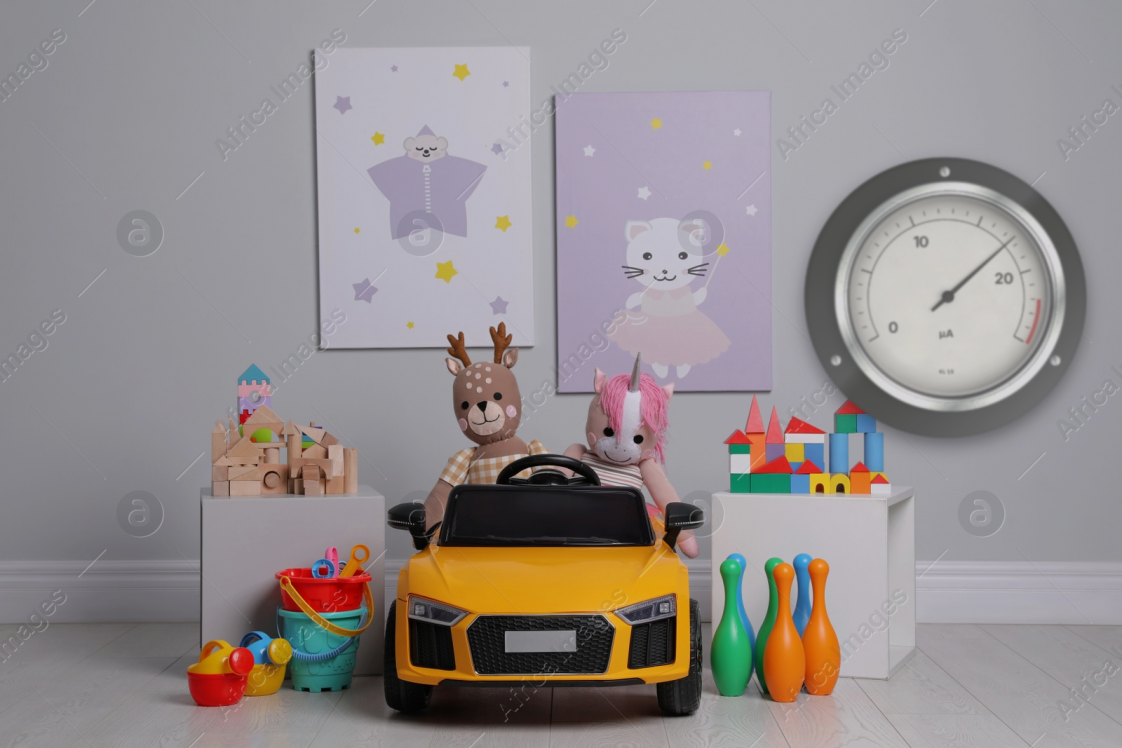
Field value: 17.5 µA
